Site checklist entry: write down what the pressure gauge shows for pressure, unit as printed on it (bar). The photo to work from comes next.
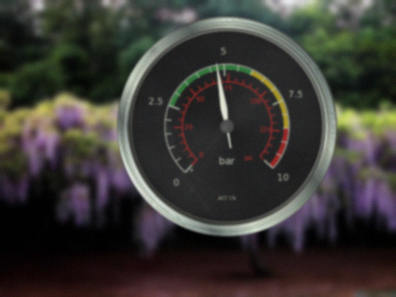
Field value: 4.75 bar
